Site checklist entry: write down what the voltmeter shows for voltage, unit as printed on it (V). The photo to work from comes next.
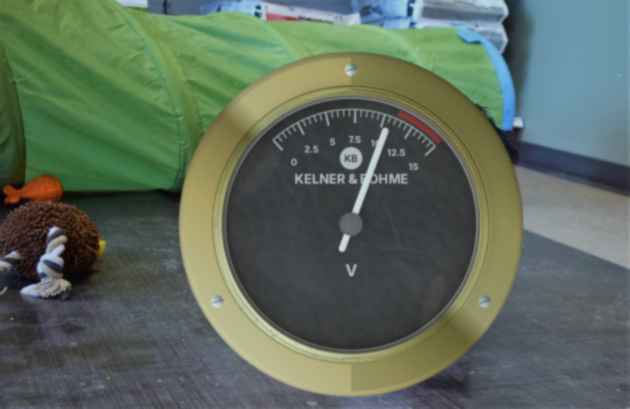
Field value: 10.5 V
